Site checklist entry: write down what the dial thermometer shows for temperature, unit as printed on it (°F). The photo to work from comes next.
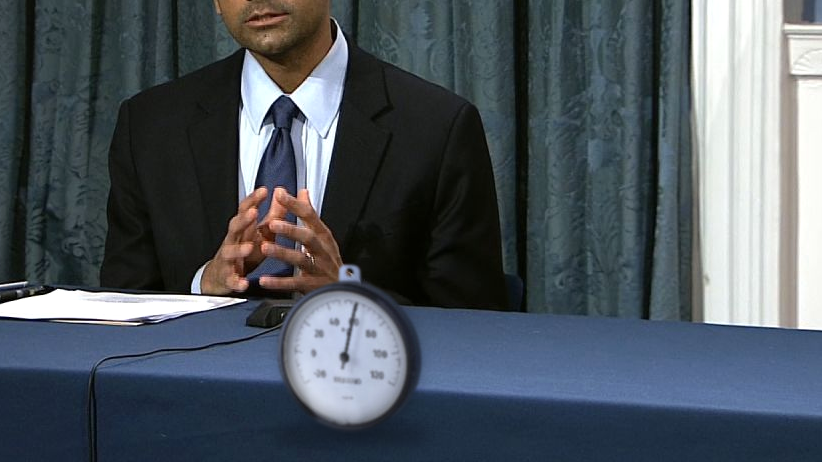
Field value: 60 °F
